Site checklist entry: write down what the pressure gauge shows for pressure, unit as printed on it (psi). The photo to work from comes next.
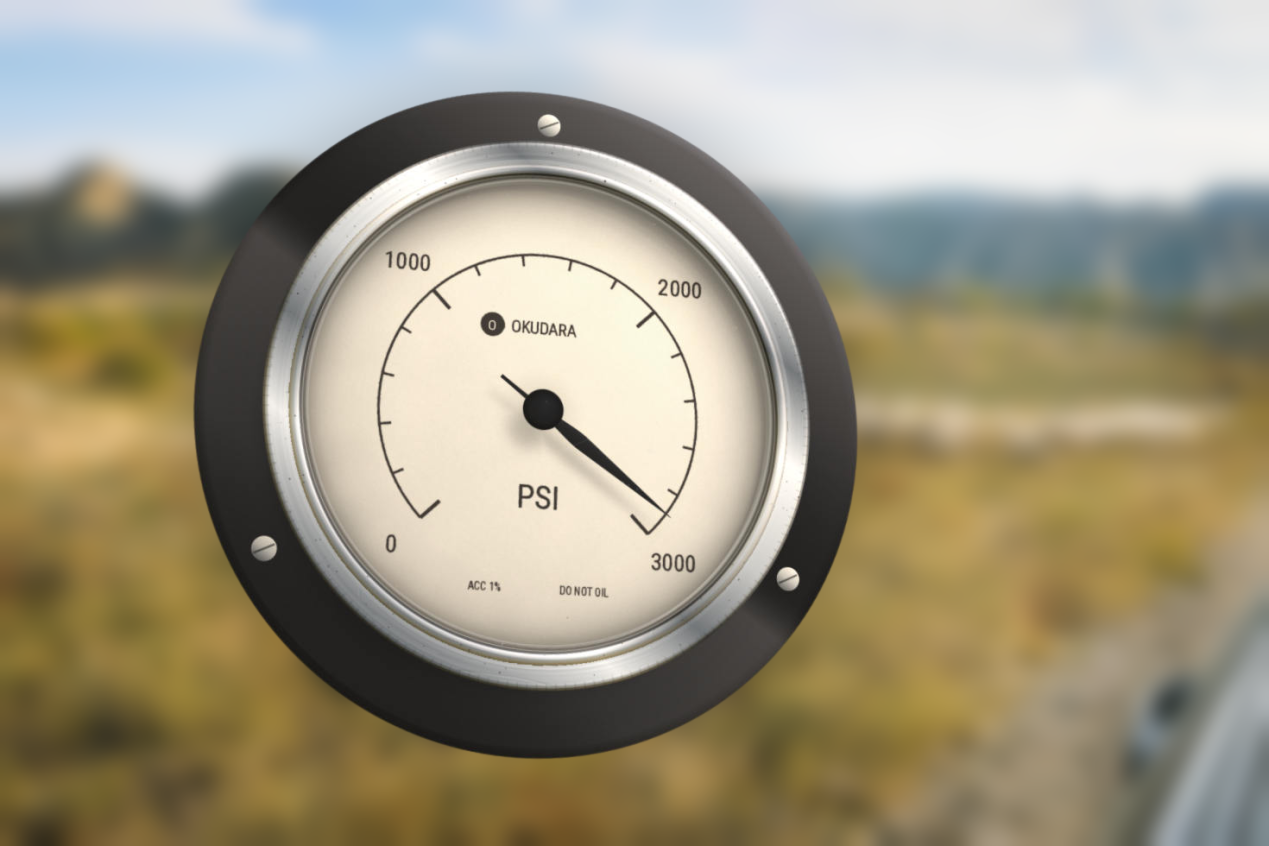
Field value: 2900 psi
